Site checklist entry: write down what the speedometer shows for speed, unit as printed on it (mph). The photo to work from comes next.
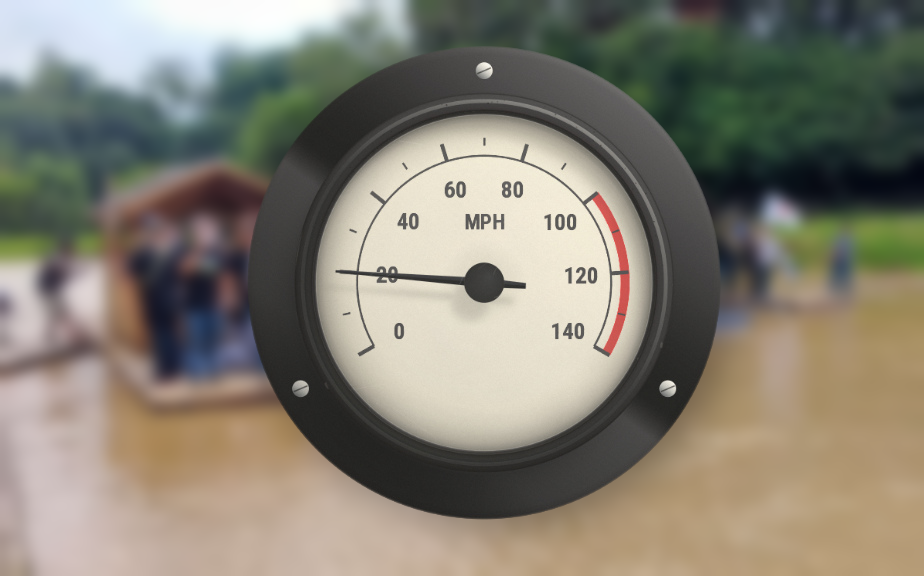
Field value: 20 mph
